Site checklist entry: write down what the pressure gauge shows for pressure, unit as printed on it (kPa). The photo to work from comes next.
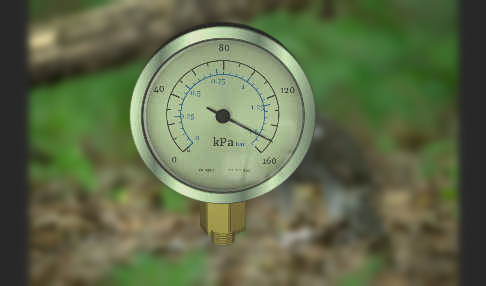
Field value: 150 kPa
